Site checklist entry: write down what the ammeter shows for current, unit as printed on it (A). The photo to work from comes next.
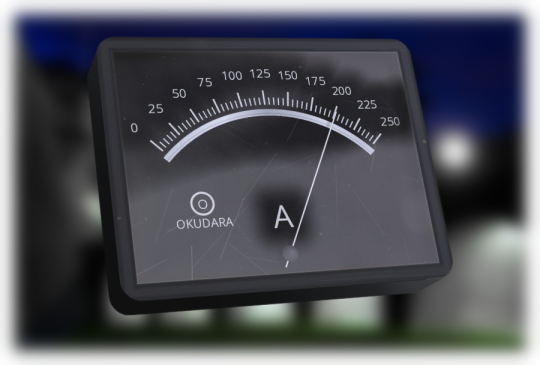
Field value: 200 A
